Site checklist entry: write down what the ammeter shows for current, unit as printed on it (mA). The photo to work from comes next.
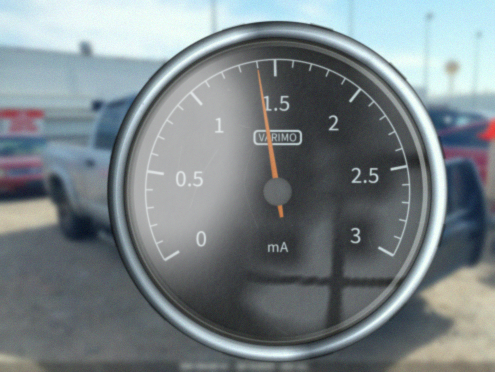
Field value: 1.4 mA
